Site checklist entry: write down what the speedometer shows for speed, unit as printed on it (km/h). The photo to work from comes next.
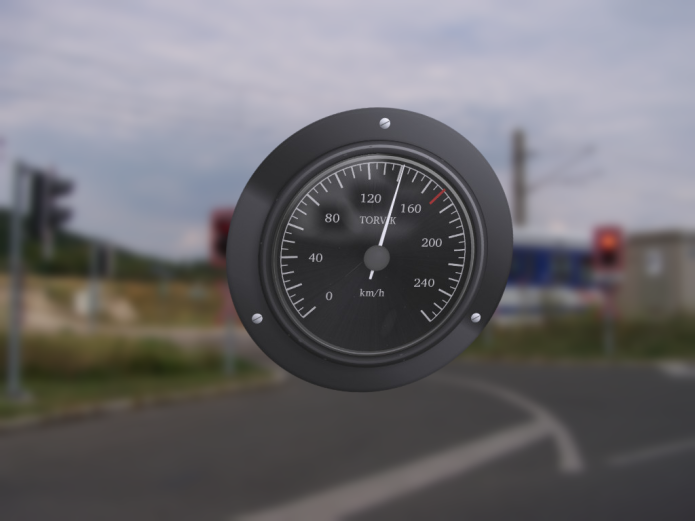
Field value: 140 km/h
